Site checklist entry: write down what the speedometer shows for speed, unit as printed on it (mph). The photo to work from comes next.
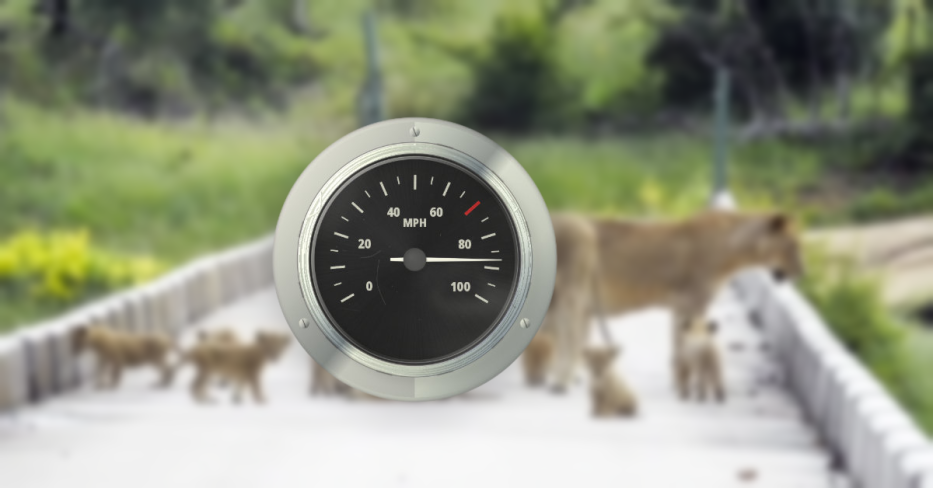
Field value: 87.5 mph
